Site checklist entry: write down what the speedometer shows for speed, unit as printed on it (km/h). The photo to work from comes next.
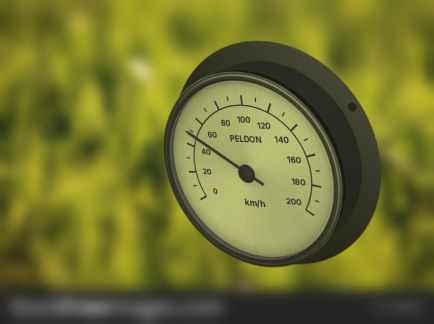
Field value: 50 km/h
